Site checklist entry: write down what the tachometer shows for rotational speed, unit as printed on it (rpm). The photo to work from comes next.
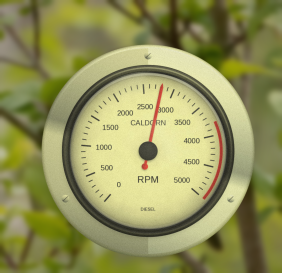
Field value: 2800 rpm
